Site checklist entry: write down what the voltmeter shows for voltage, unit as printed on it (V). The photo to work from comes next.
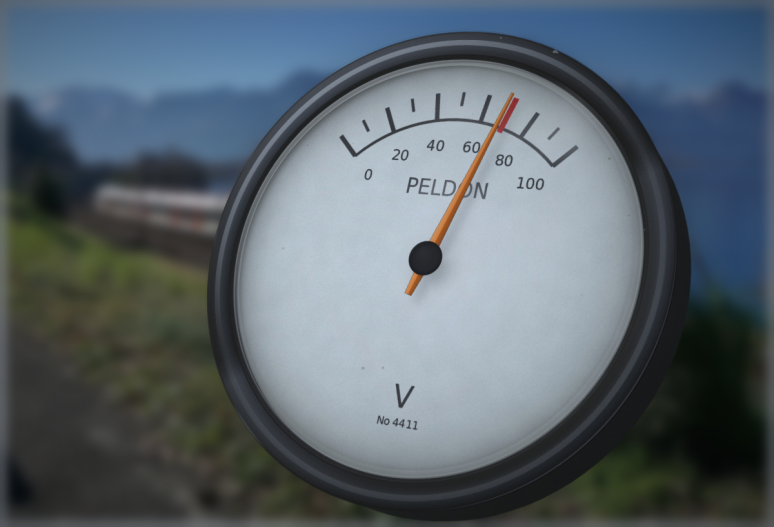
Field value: 70 V
